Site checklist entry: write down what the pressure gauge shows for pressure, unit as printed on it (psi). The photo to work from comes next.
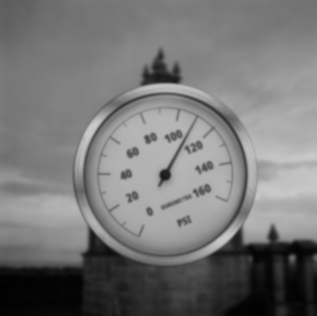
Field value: 110 psi
